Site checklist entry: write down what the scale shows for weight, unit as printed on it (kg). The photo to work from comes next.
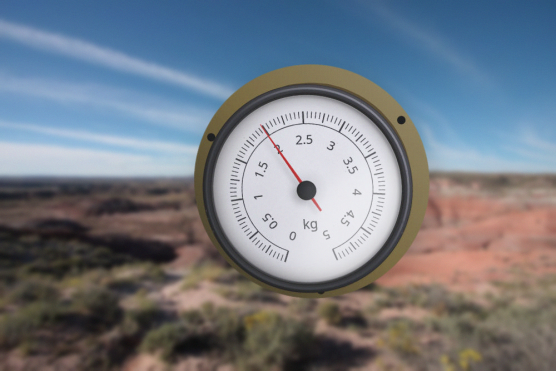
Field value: 2 kg
